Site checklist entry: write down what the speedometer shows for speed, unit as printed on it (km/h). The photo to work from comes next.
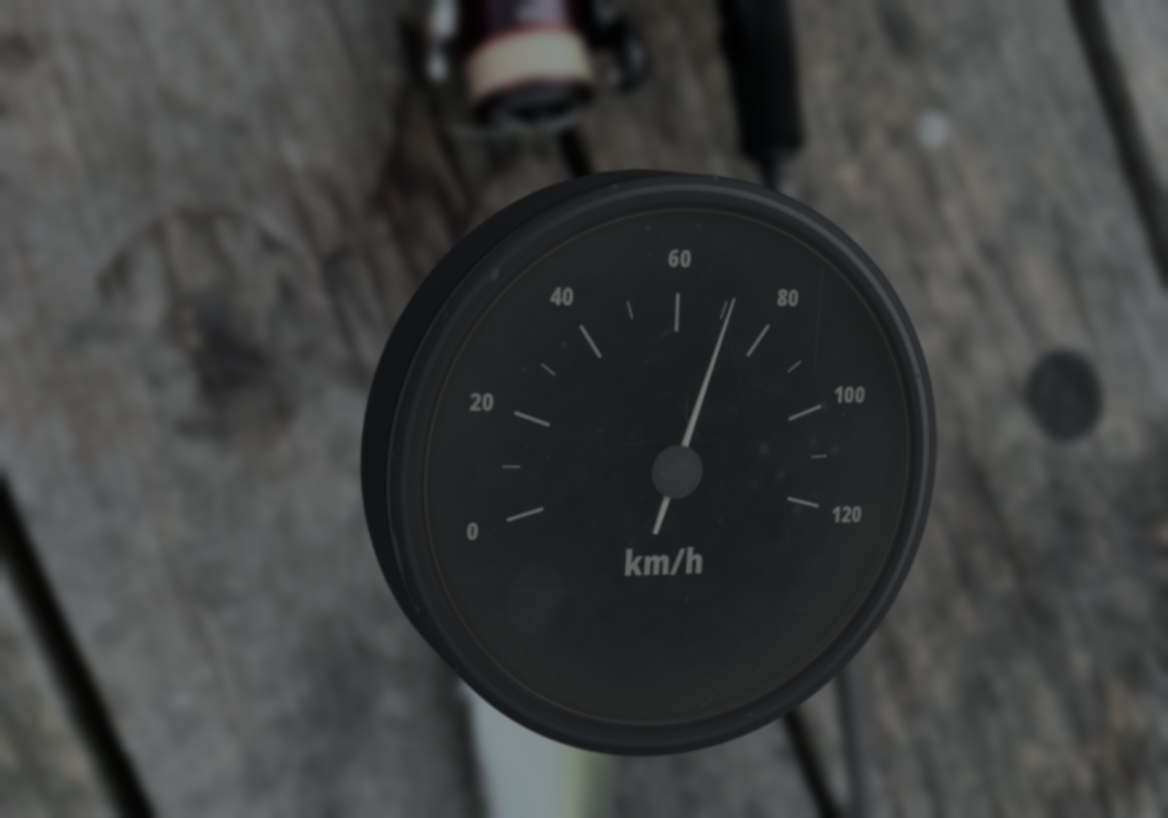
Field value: 70 km/h
